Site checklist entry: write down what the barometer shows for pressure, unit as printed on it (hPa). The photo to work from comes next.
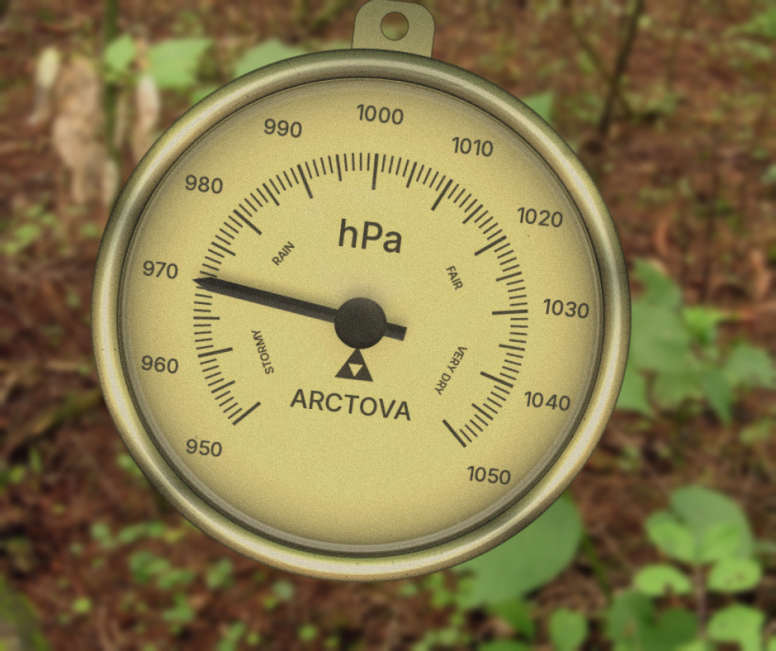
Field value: 970 hPa
